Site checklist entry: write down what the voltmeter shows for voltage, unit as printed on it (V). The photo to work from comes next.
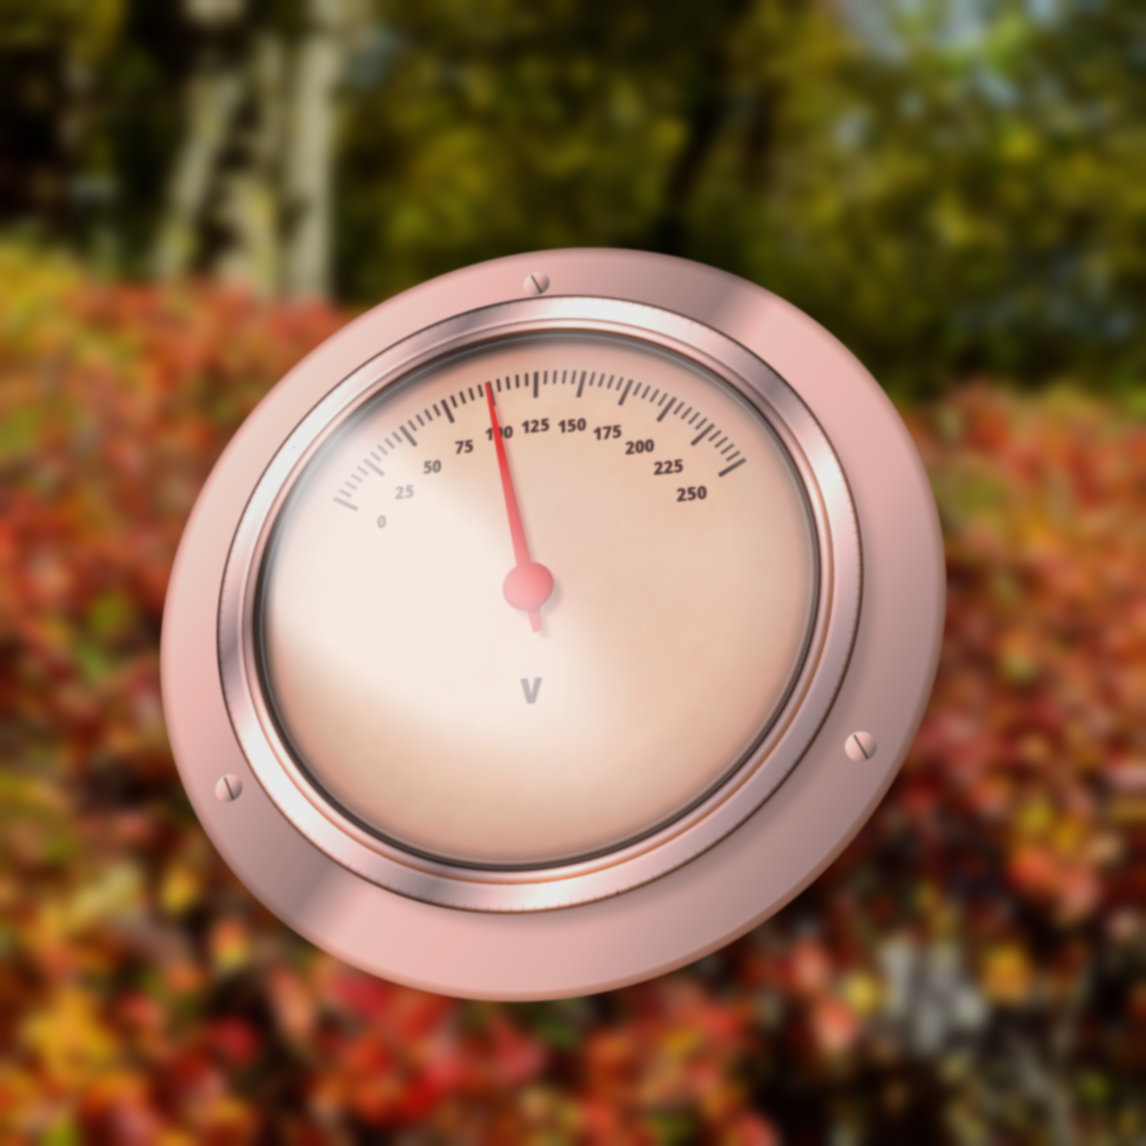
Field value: 100 V
